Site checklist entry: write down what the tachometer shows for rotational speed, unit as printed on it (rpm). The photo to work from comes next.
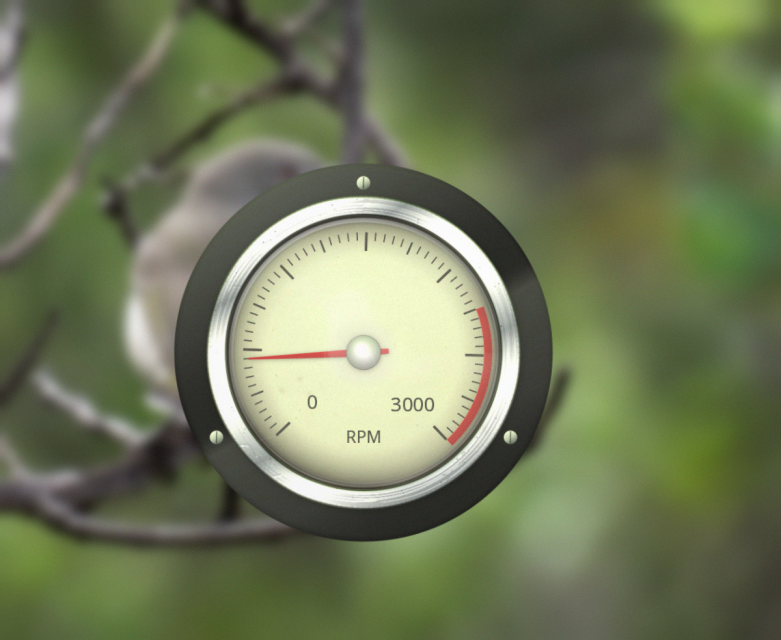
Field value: 450 rpm
